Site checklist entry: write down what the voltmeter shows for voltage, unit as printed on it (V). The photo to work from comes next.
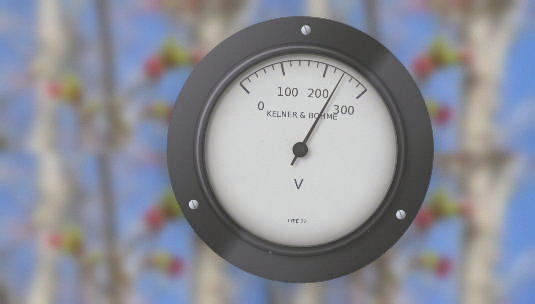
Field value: 240 V
